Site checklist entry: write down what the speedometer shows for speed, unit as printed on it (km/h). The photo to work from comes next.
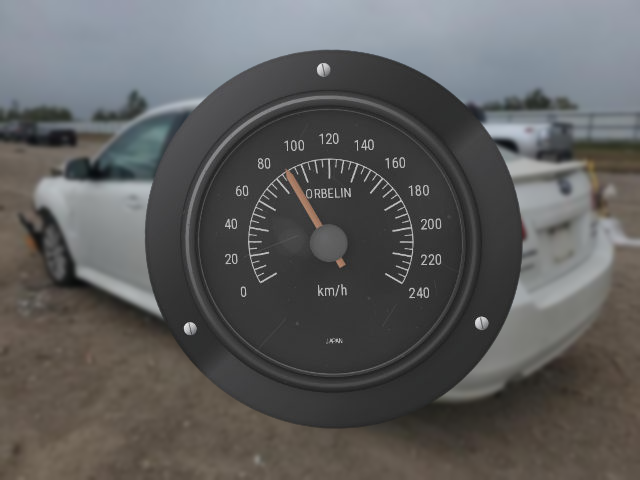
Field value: 90 km/h
